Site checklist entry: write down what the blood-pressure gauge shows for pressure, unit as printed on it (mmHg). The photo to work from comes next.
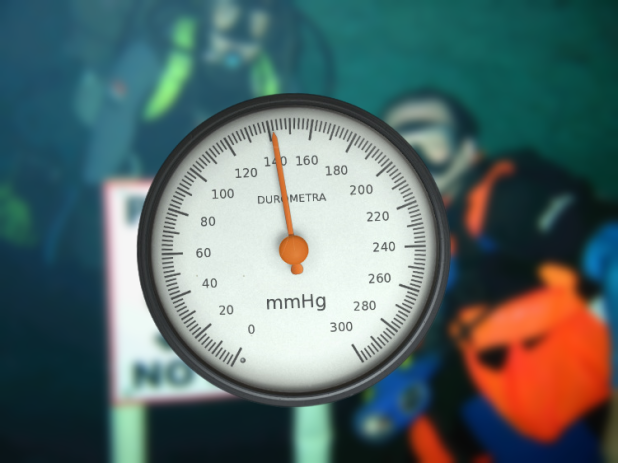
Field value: 142 mmHg
